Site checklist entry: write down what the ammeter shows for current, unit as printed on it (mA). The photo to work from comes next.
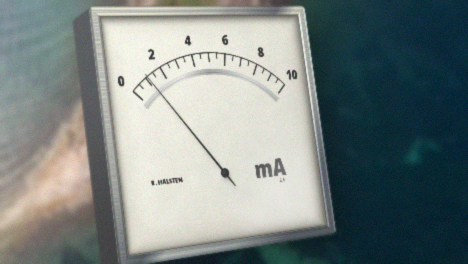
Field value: 1 mA
